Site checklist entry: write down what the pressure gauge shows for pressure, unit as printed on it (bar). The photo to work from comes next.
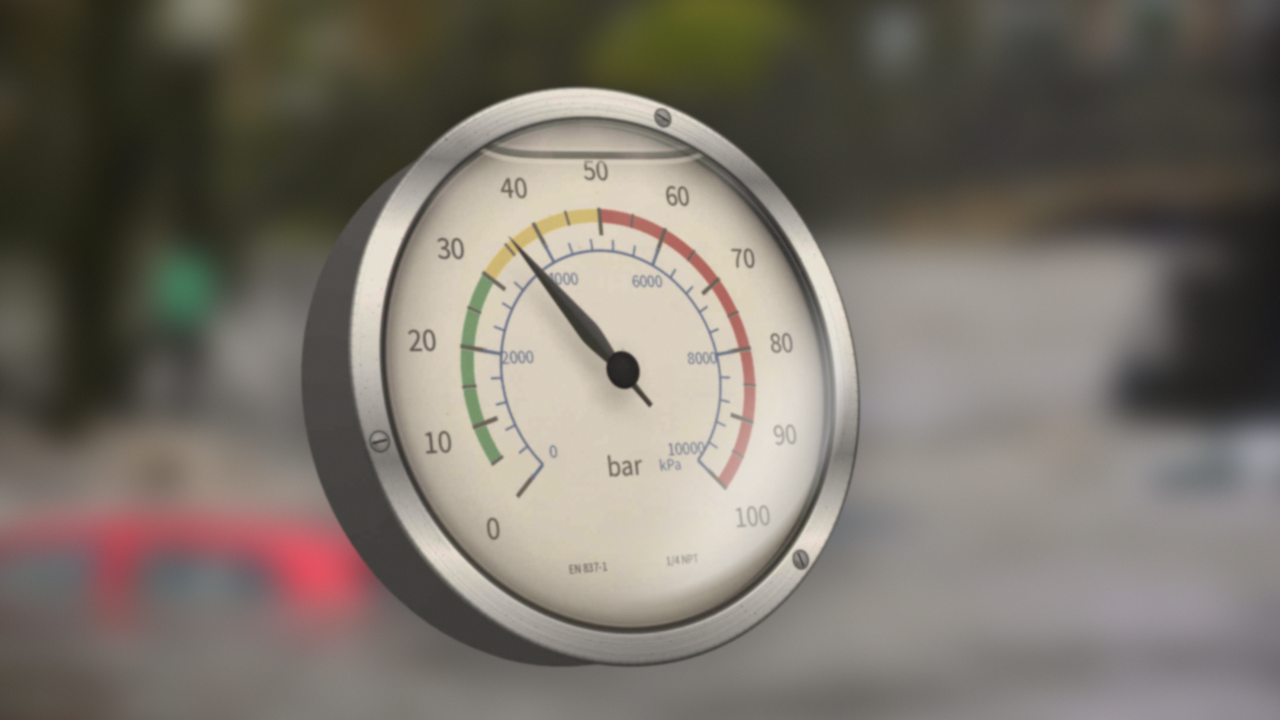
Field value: 35 bar
